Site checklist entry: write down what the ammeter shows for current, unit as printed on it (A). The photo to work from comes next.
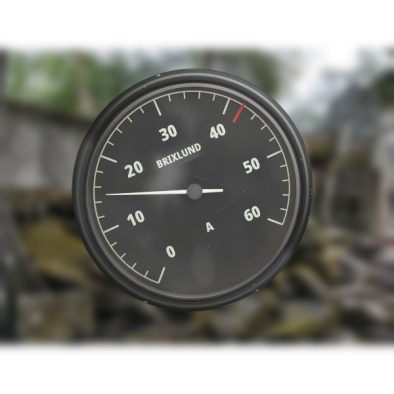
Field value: 15 A
